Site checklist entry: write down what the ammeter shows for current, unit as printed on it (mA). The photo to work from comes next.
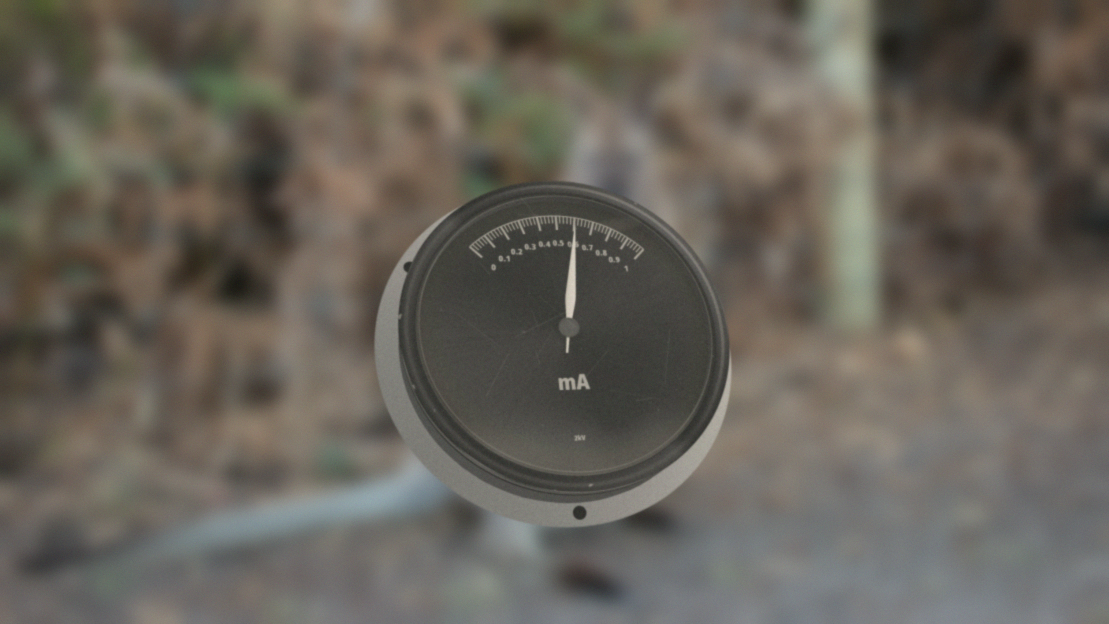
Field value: 0.6 mA
